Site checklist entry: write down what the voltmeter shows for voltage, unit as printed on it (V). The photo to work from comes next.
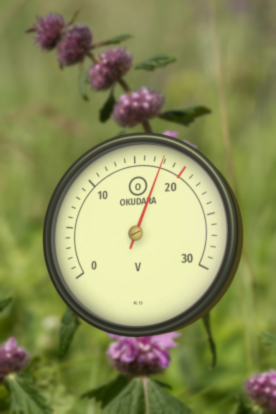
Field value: 18 V
